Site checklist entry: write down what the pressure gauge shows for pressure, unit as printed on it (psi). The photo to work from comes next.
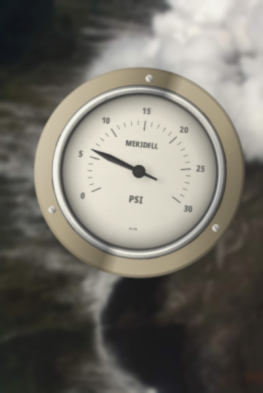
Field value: 6 psi
